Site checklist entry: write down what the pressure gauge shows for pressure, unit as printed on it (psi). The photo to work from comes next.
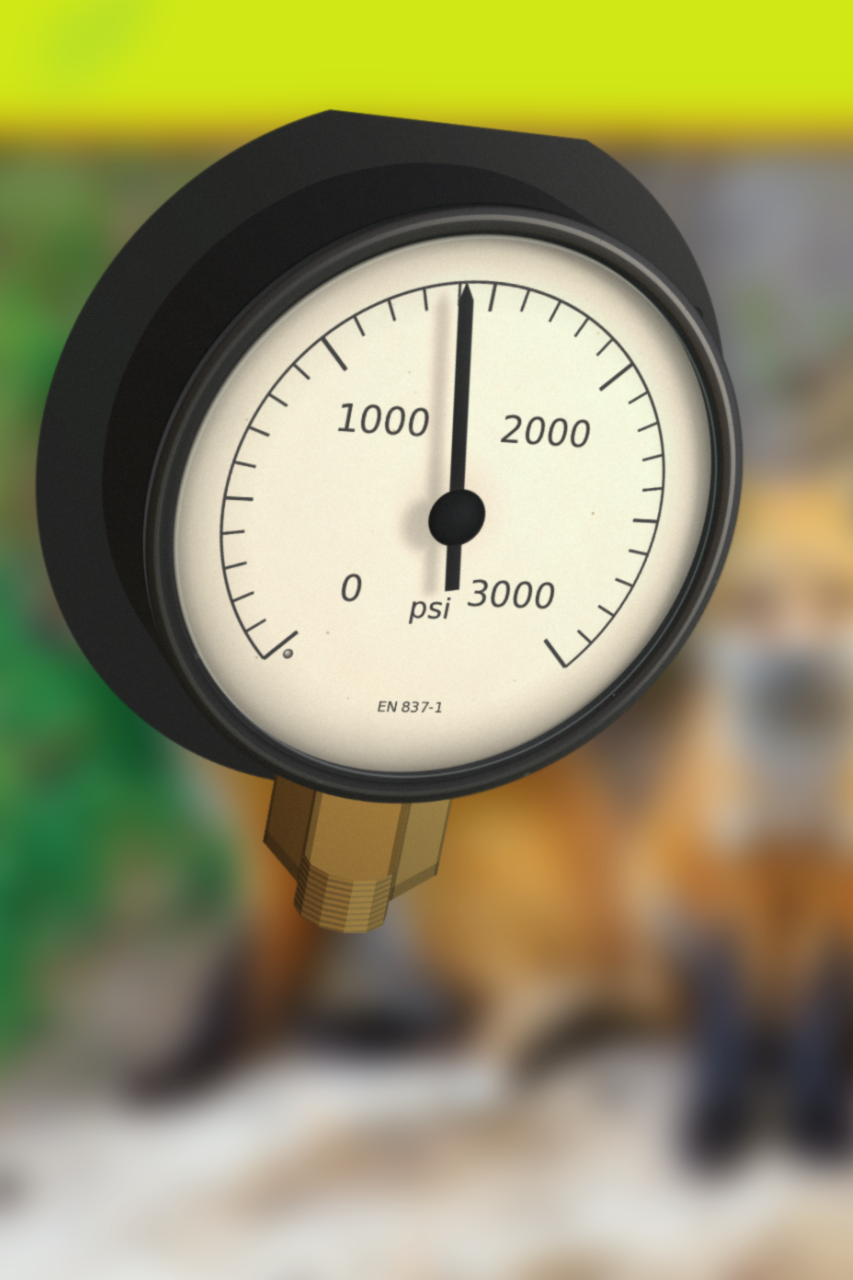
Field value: 1400 psi
